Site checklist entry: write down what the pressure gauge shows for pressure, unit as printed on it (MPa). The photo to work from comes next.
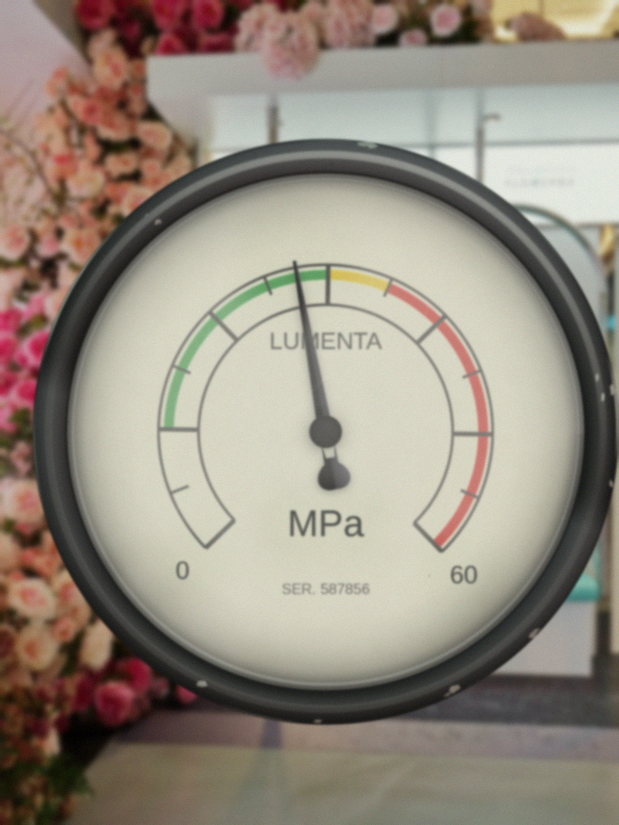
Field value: 27.5 MPa
